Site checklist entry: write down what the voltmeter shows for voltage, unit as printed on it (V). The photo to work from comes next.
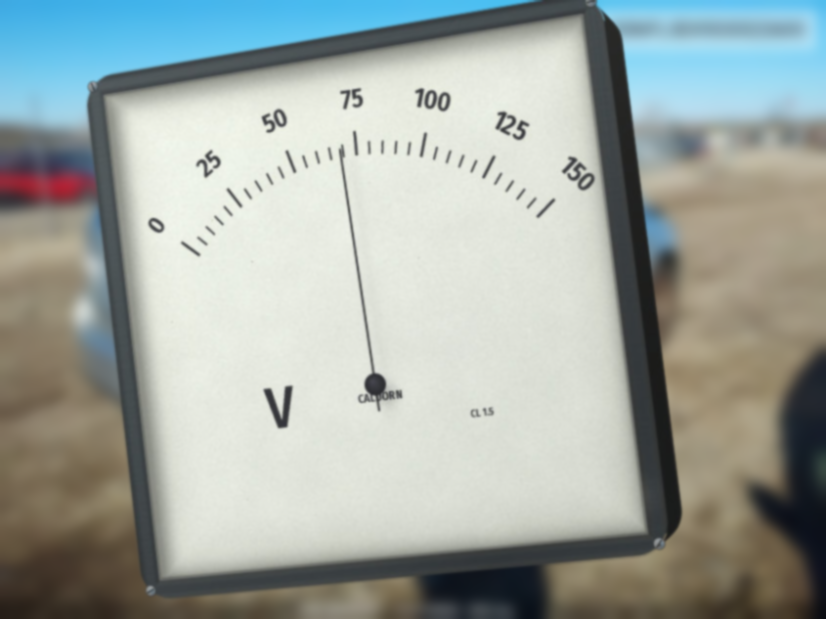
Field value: 70 V
